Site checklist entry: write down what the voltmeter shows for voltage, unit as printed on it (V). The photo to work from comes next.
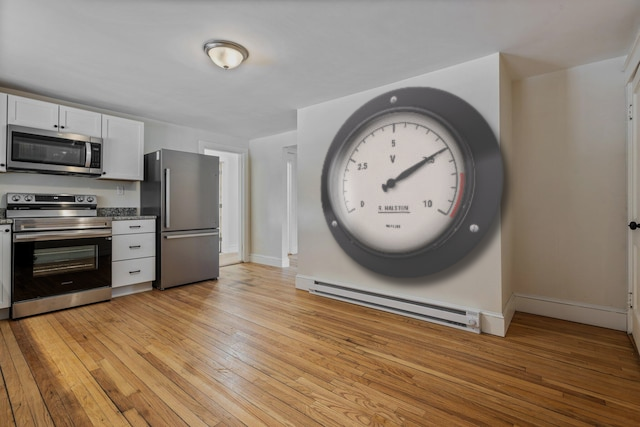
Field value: 7.5 V
